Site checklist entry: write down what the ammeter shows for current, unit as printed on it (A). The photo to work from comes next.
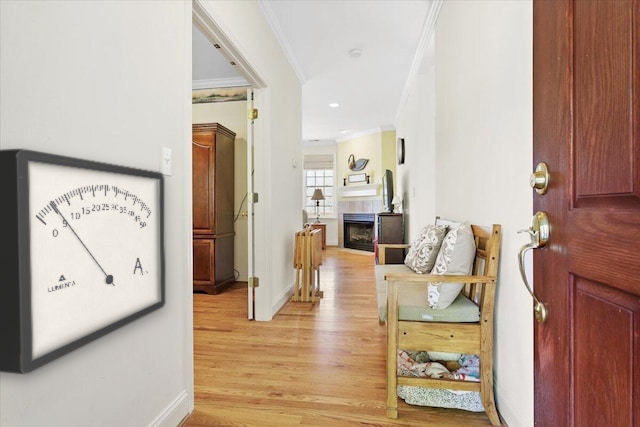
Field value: 5 A
